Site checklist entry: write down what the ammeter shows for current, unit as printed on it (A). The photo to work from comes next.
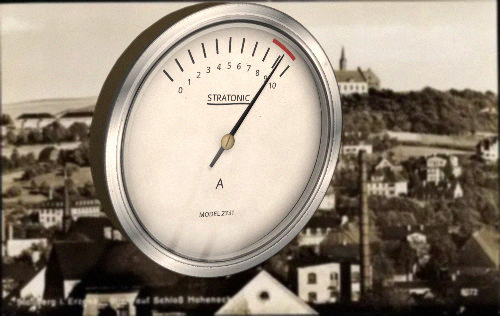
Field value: 9 A
